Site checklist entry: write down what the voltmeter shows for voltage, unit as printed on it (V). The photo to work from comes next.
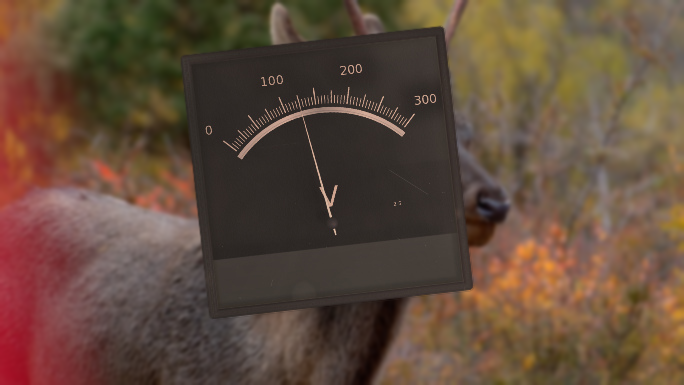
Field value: 125 V
